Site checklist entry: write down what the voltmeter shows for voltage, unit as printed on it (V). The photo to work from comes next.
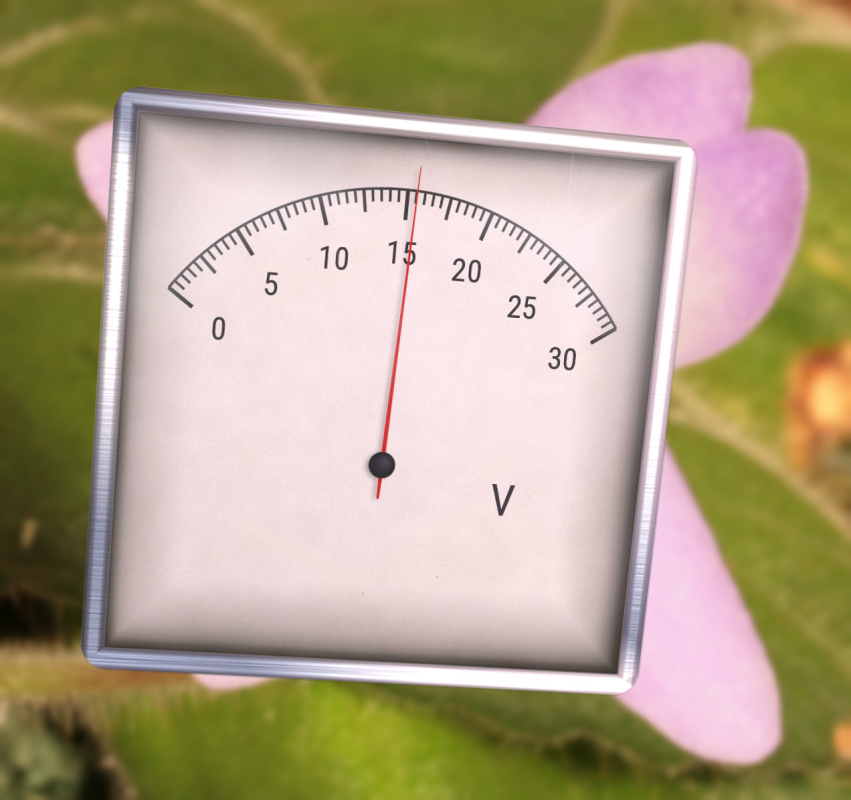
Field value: 15.5 V
